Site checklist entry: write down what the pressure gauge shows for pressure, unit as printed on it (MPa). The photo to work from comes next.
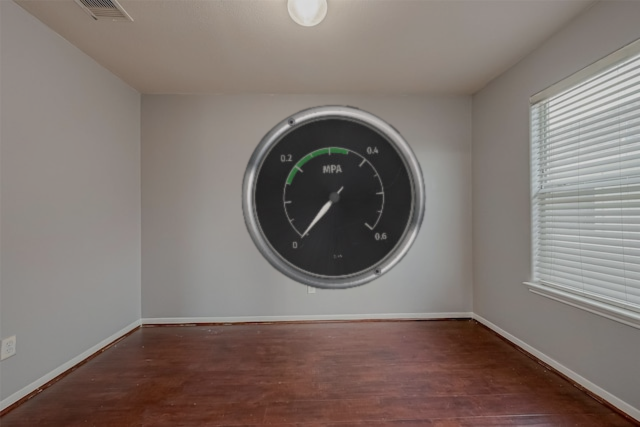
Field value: 0 MPa
